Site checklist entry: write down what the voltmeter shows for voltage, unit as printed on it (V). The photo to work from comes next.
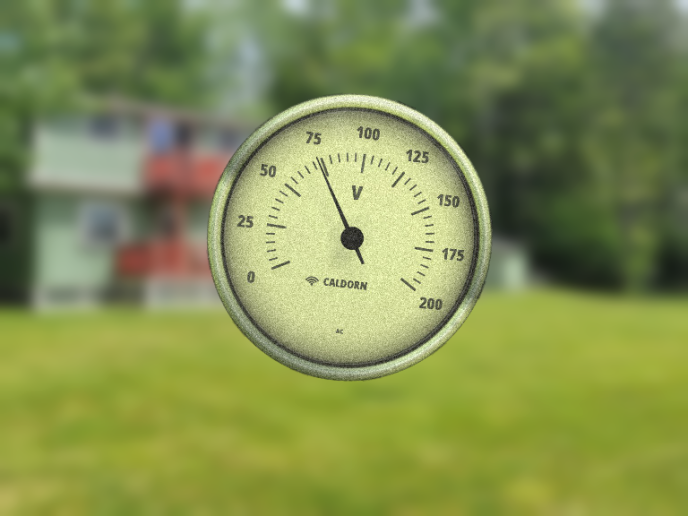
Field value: 72.5 V
